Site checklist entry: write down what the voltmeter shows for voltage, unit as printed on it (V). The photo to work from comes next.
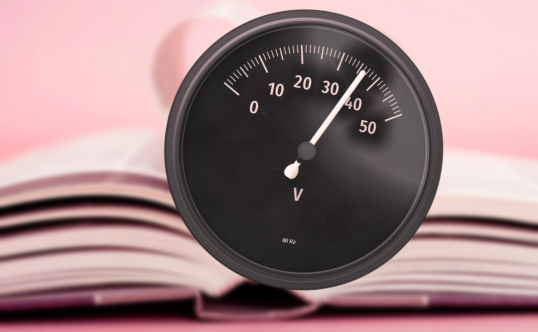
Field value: 36 V
